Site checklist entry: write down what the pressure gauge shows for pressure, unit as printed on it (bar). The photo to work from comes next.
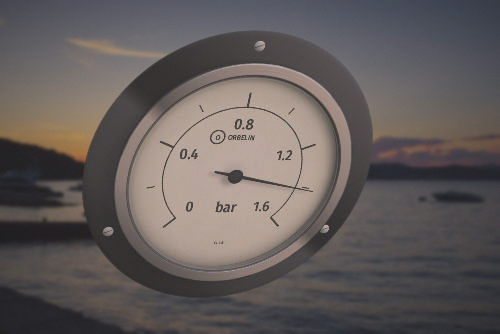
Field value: 1.4 bar
